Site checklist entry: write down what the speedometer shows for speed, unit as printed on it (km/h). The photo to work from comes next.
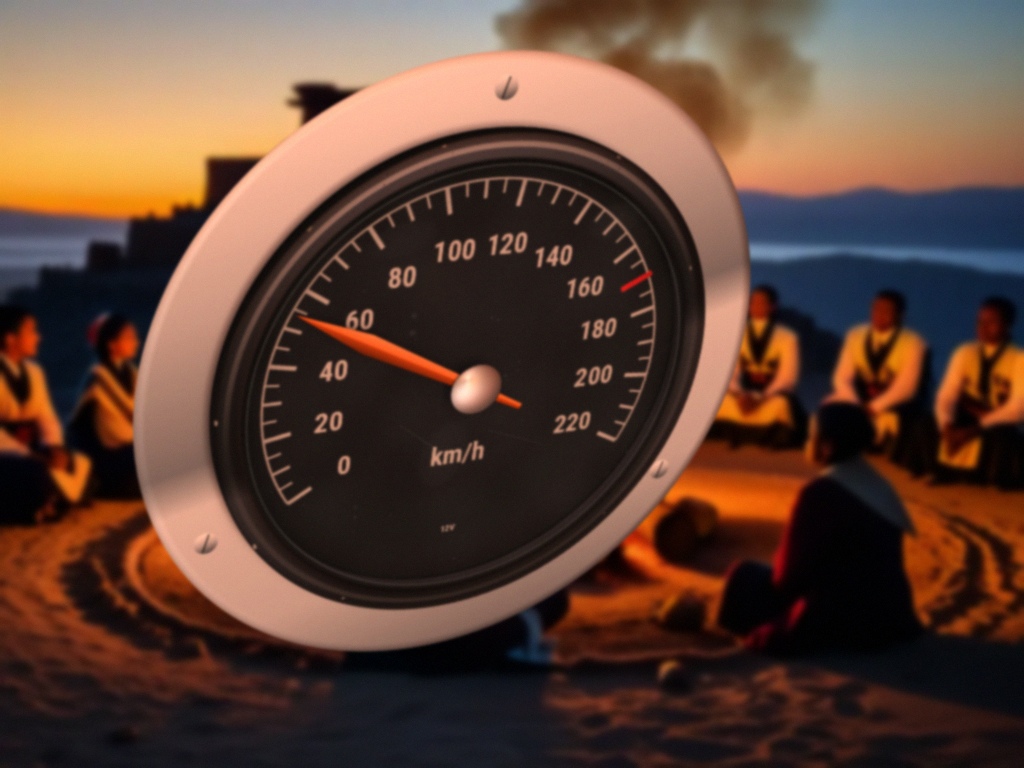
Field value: 55 km/h
